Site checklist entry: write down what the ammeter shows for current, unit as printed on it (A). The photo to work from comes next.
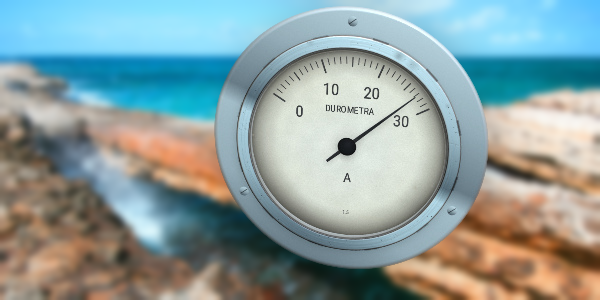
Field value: 27 A
